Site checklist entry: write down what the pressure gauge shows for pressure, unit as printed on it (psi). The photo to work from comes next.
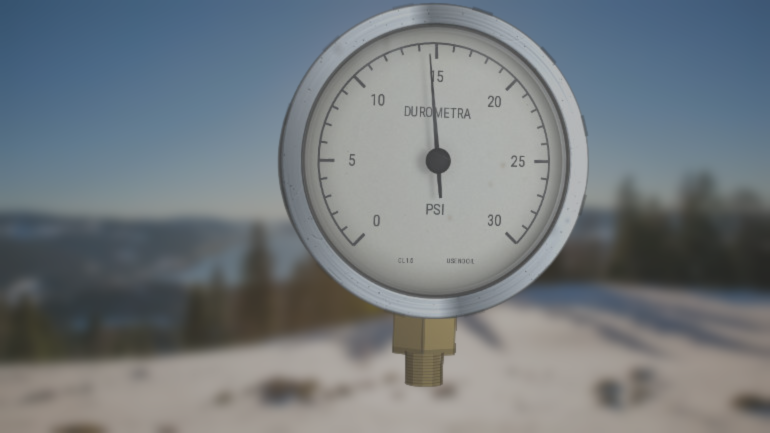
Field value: 14.5 psi
